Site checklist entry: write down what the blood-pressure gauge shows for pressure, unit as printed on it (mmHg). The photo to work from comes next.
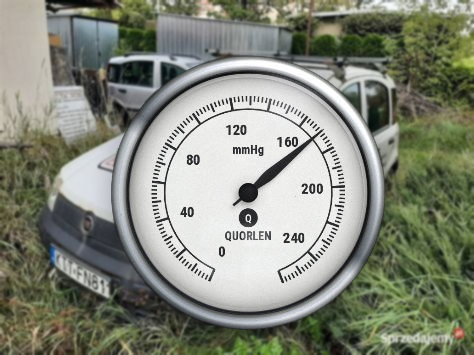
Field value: 170 mmHg
